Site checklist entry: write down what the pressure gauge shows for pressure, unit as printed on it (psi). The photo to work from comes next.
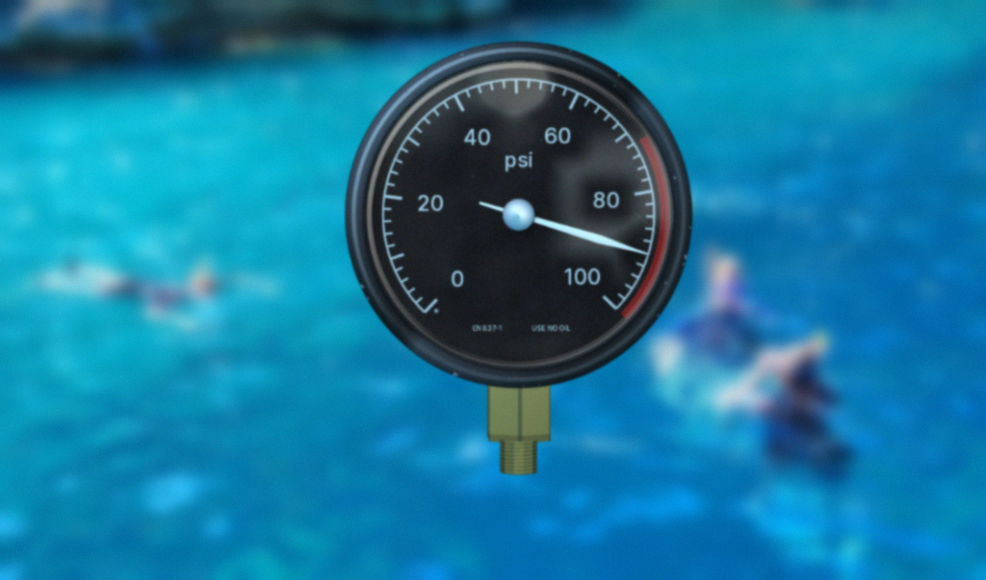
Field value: 90 psi
